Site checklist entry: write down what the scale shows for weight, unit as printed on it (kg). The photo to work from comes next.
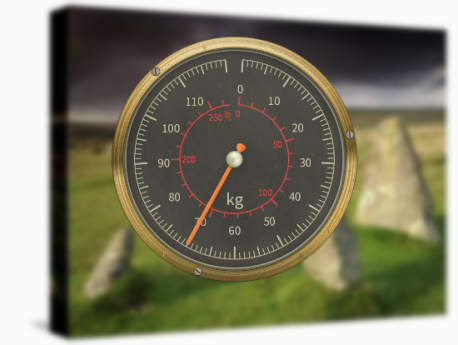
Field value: 70 kg
